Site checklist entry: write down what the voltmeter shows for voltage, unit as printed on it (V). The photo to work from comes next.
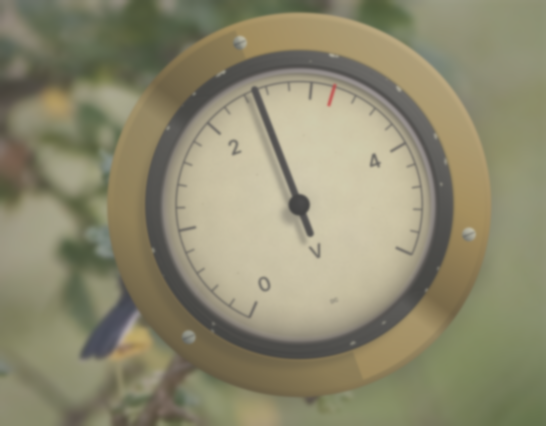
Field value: 2.5 V
